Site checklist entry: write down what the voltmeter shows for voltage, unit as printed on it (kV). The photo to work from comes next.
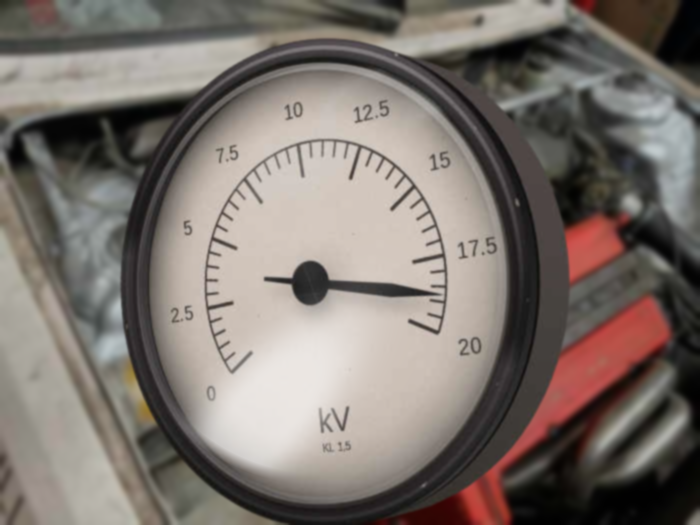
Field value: 18.75 kV
